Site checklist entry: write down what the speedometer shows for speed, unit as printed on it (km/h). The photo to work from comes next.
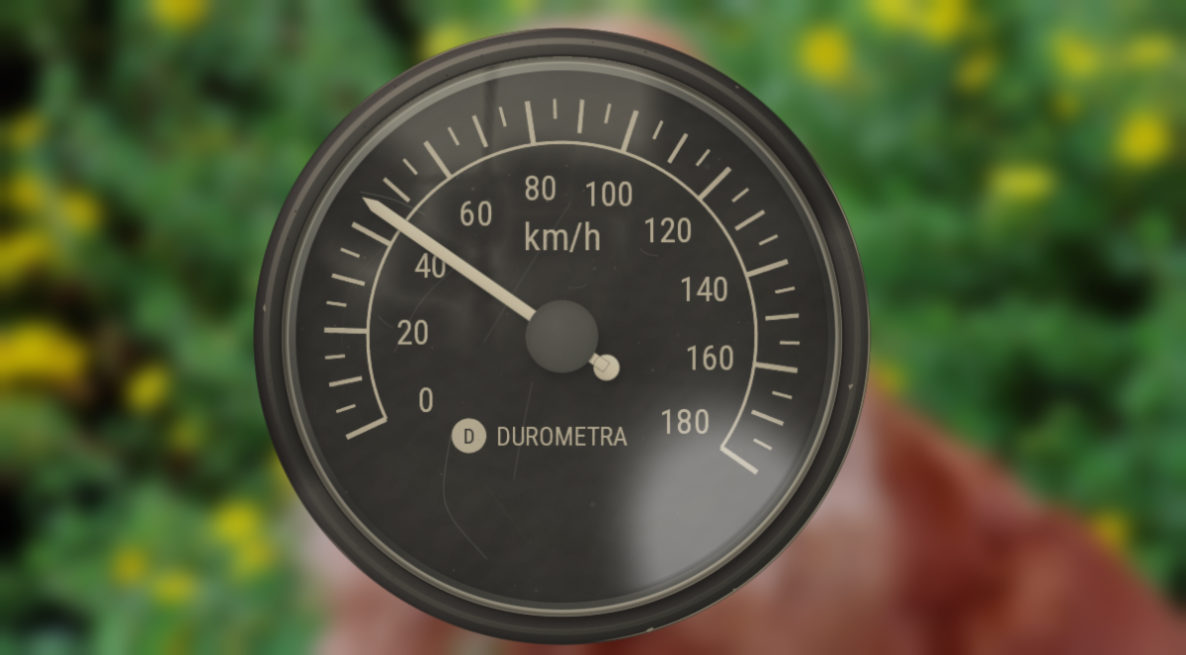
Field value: 45 km/h
